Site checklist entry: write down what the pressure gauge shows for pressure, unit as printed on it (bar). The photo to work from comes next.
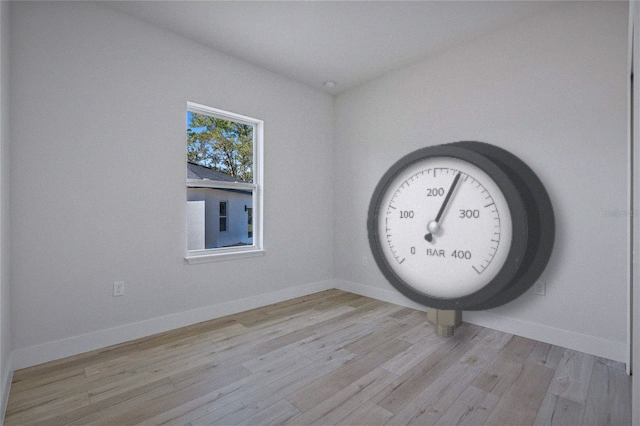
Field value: 240 bar
